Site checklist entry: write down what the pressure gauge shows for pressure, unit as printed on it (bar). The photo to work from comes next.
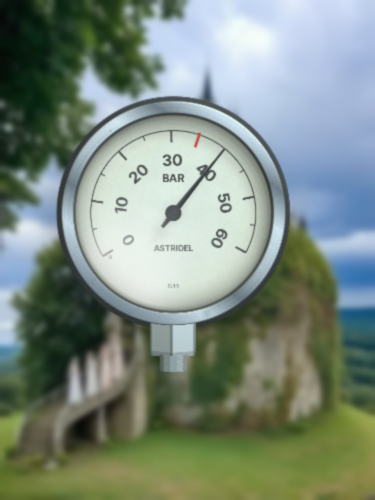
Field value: 40 bar
